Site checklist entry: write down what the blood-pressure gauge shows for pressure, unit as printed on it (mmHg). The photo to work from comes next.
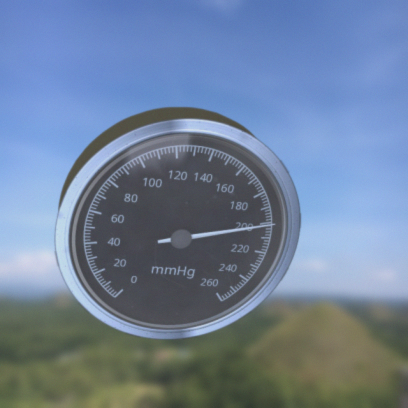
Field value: 200 mmHg
